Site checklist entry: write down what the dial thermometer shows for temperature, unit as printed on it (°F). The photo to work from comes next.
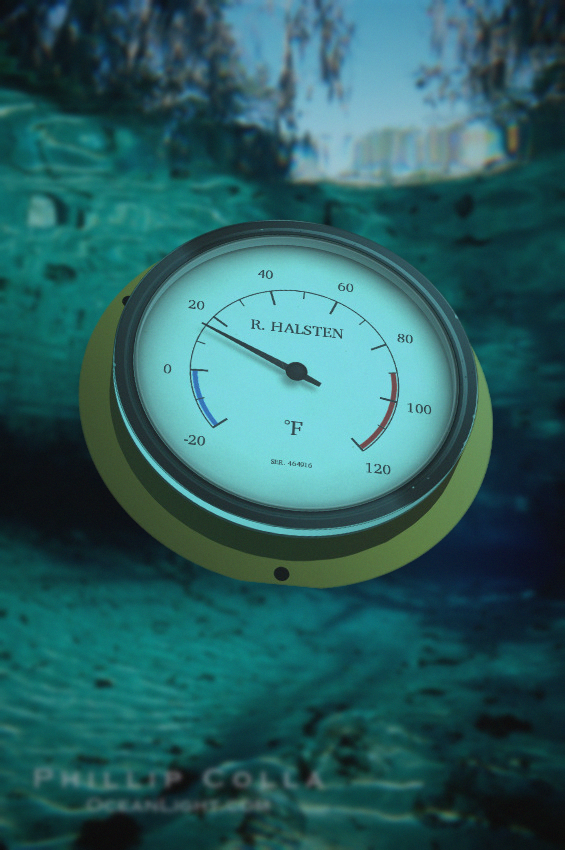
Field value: 15 °F
